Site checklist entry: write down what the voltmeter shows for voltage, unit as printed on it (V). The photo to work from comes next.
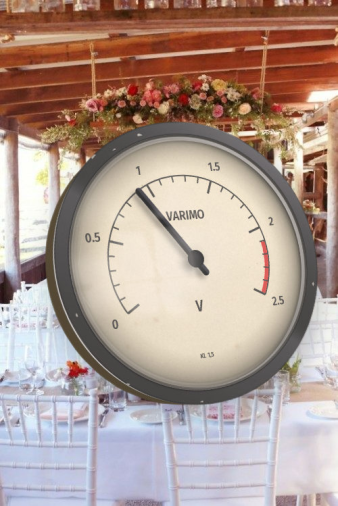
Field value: 0.9 V
